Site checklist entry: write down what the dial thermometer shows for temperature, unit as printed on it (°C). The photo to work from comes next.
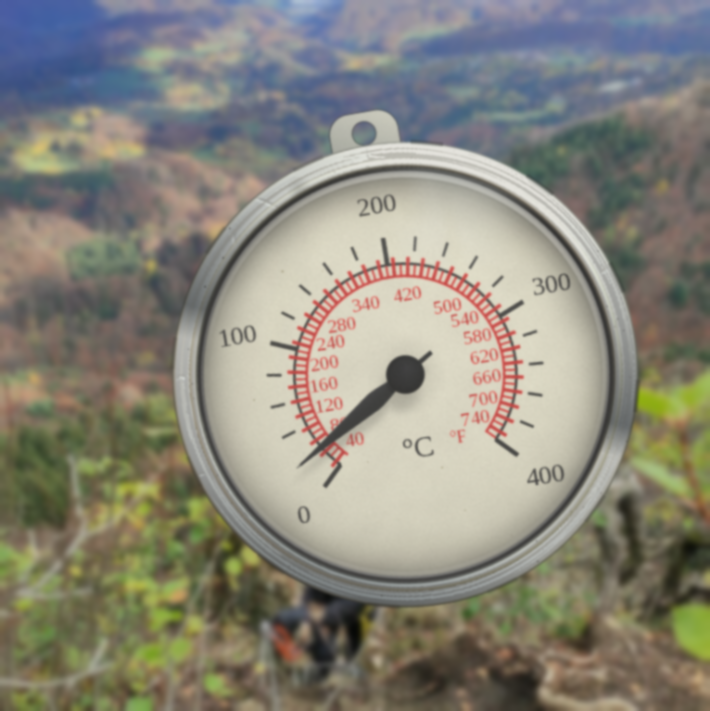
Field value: 20 °C
